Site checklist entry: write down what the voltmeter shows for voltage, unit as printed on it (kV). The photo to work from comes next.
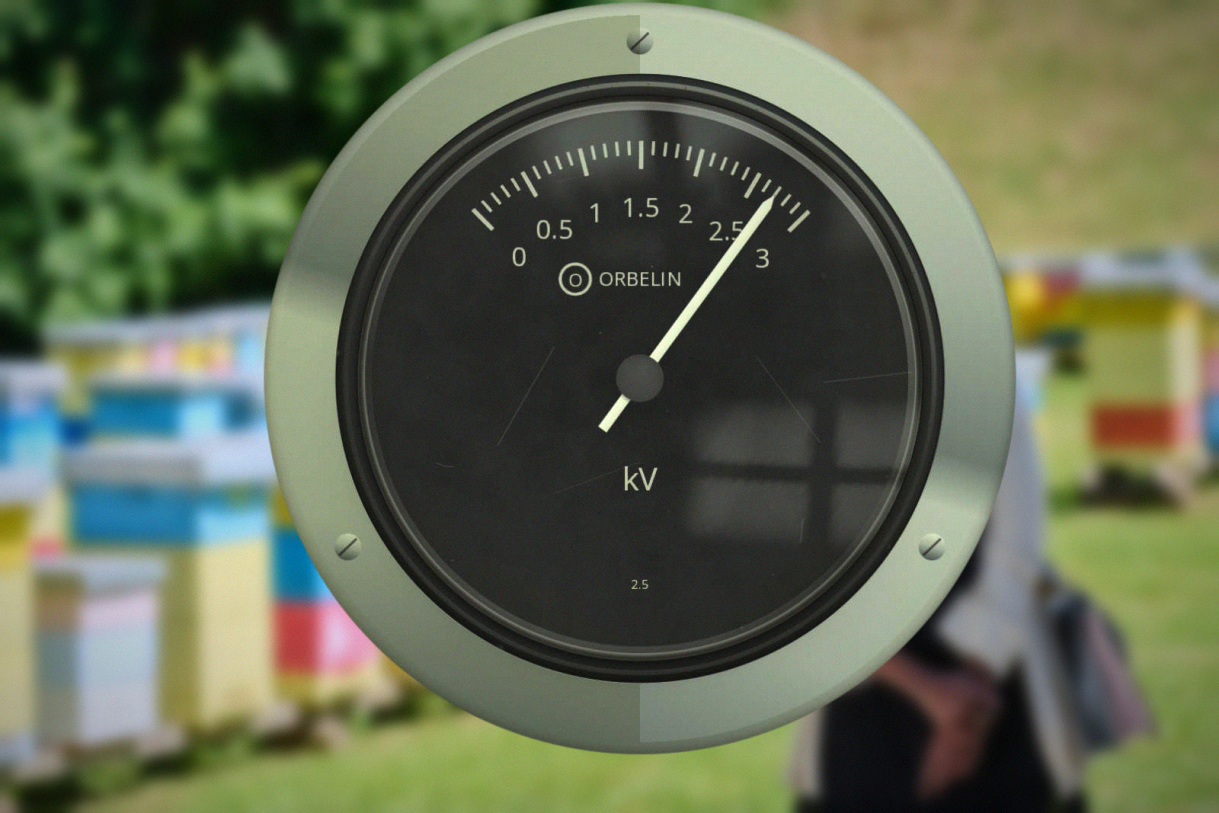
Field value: 2.7 kV
